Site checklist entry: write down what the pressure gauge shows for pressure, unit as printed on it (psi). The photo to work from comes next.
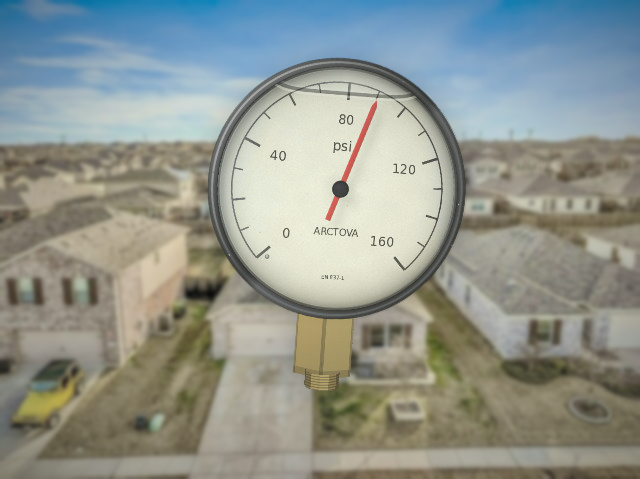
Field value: 90 psi
